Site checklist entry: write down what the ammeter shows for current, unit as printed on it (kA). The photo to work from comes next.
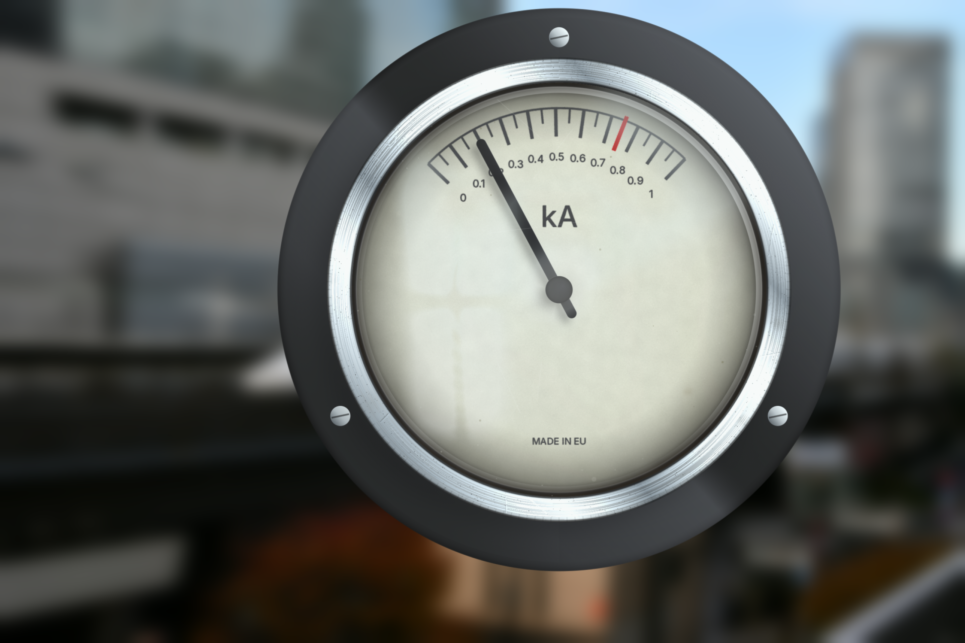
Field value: 0.2 kA
